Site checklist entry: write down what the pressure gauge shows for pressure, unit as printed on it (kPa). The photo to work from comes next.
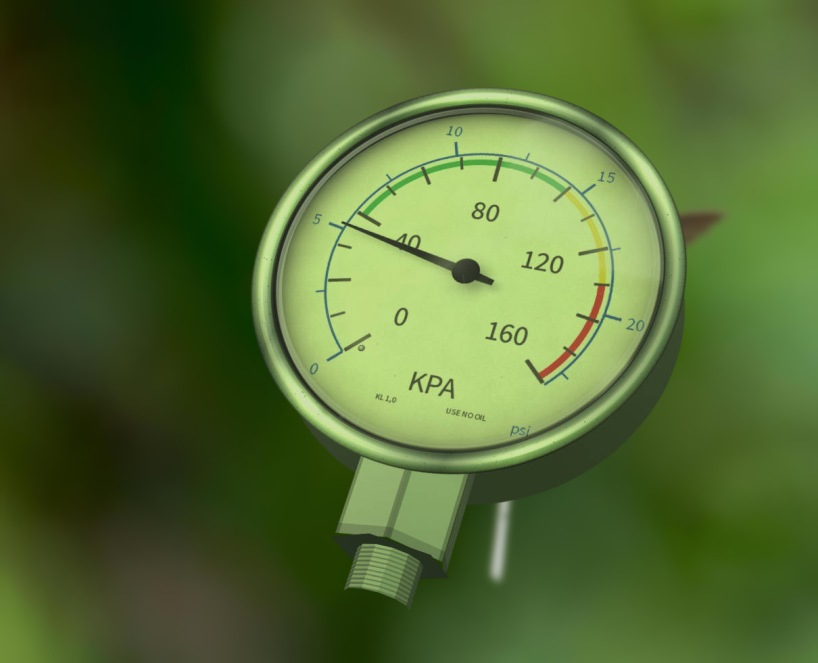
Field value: 35 kPa
